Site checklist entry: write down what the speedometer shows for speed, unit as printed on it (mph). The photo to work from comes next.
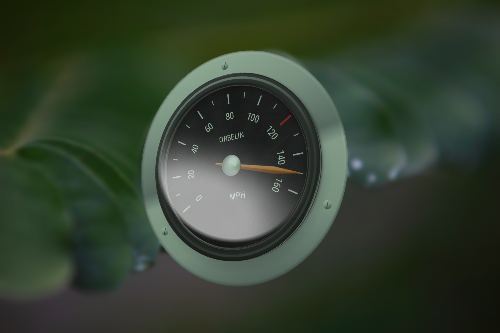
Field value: 150 mph
